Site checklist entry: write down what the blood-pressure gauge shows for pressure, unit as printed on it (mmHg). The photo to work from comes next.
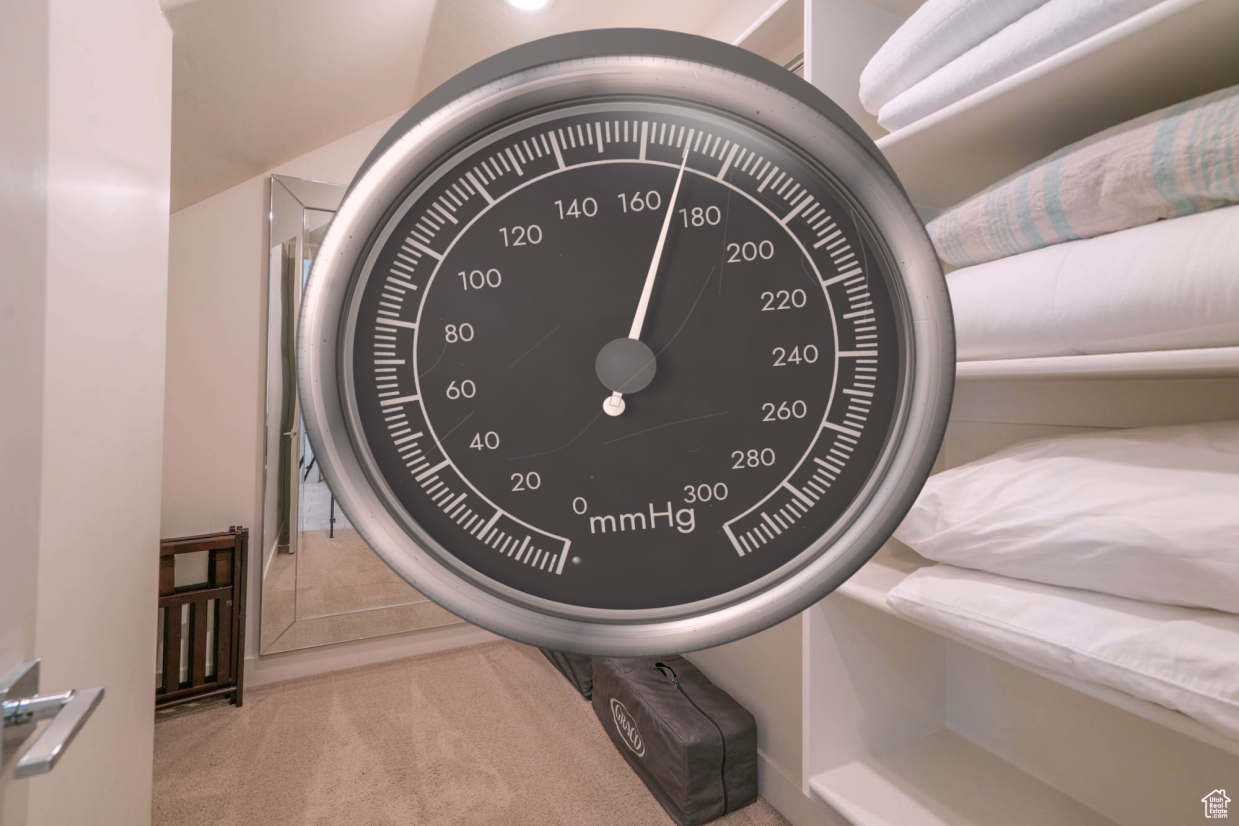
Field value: 170 mmHg
